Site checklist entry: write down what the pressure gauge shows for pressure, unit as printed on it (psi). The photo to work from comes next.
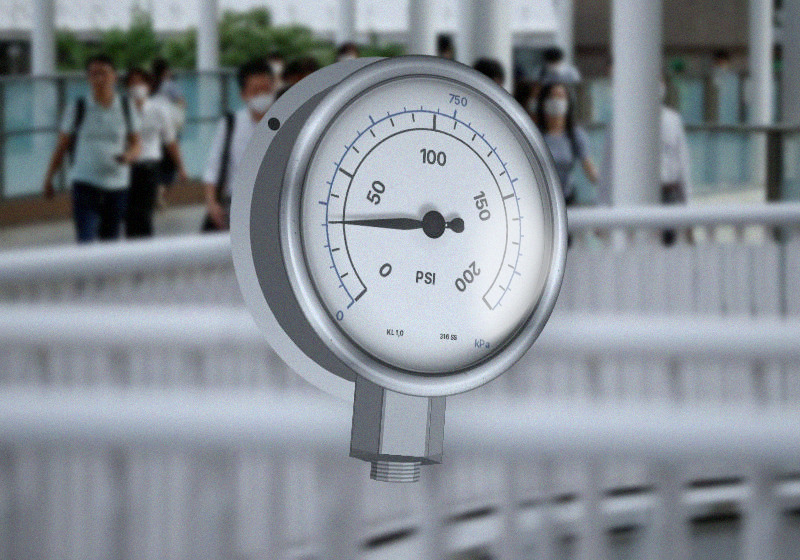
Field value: 30 psi
